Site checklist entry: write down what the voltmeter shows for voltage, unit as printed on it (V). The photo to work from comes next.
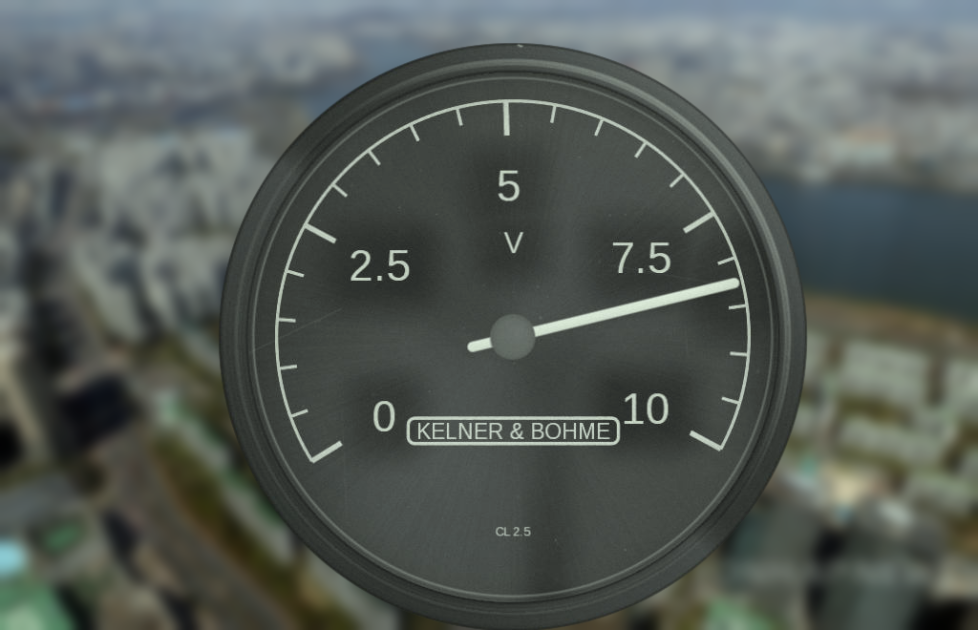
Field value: 8.25 V
